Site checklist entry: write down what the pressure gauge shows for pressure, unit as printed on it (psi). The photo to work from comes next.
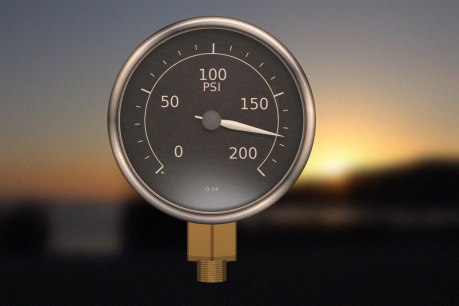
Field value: 175 psi
